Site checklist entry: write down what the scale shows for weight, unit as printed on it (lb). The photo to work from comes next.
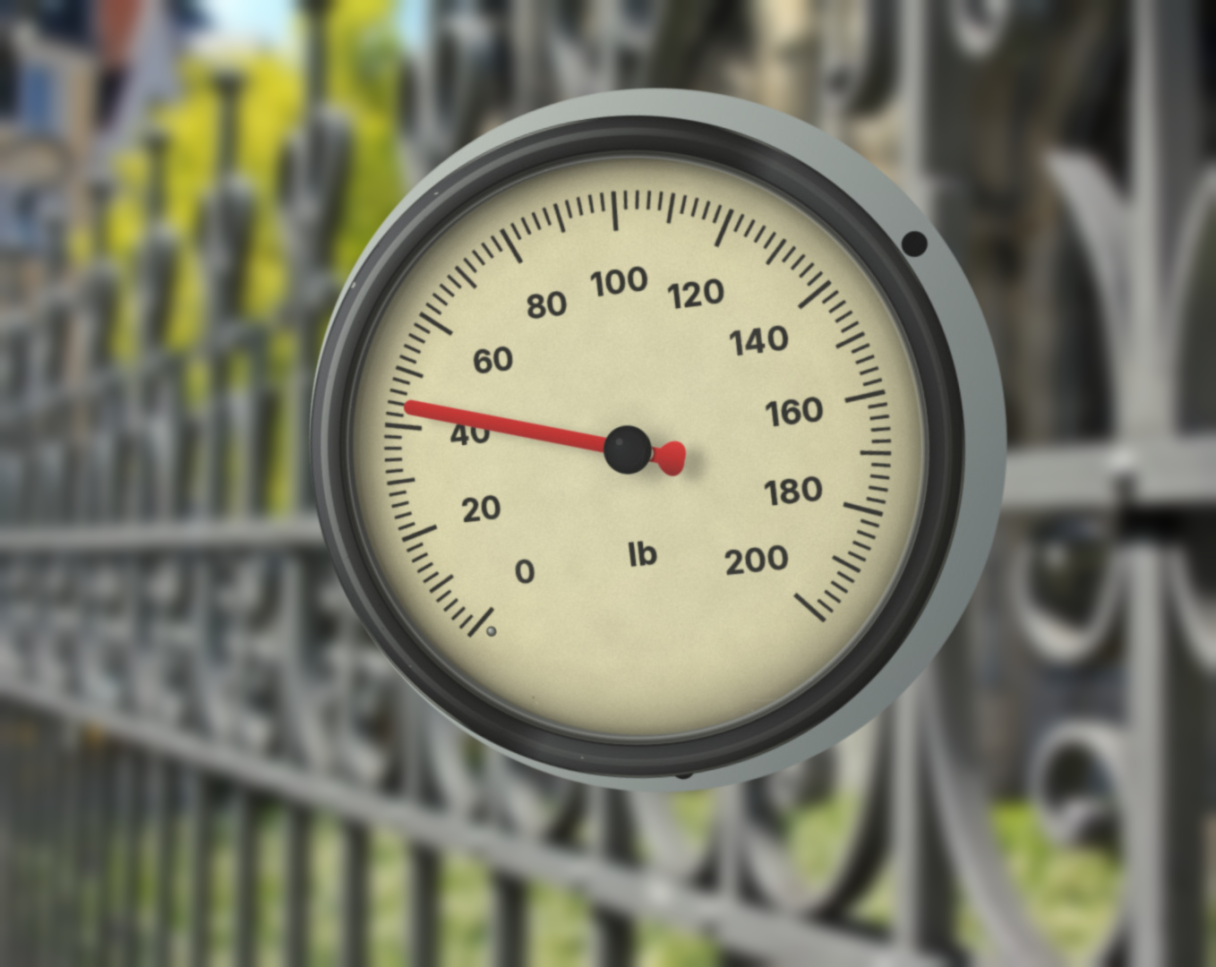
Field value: 44 lb
